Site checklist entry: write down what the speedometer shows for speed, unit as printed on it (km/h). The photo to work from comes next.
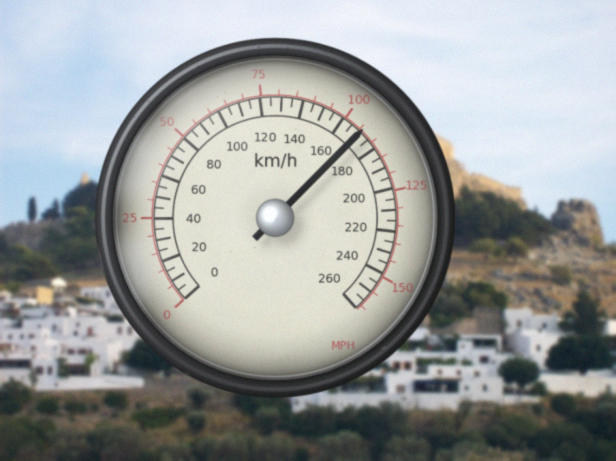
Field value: 170 km/h
